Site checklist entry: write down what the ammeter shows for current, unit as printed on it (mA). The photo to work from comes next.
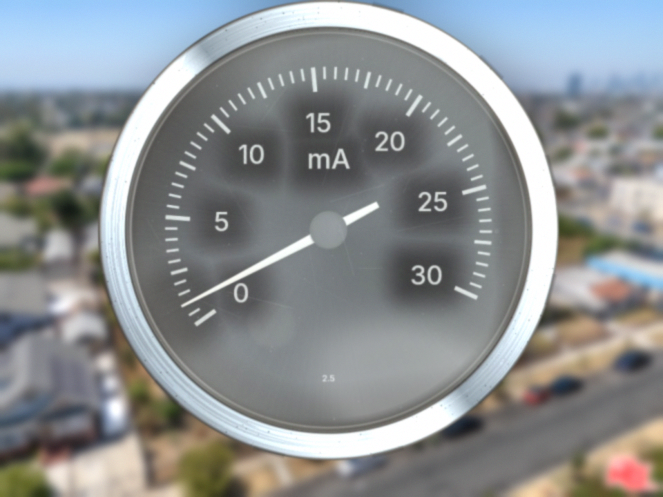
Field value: 1 mA
